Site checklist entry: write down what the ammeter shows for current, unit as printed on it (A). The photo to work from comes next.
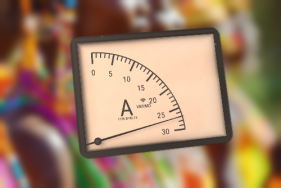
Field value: 27 A
